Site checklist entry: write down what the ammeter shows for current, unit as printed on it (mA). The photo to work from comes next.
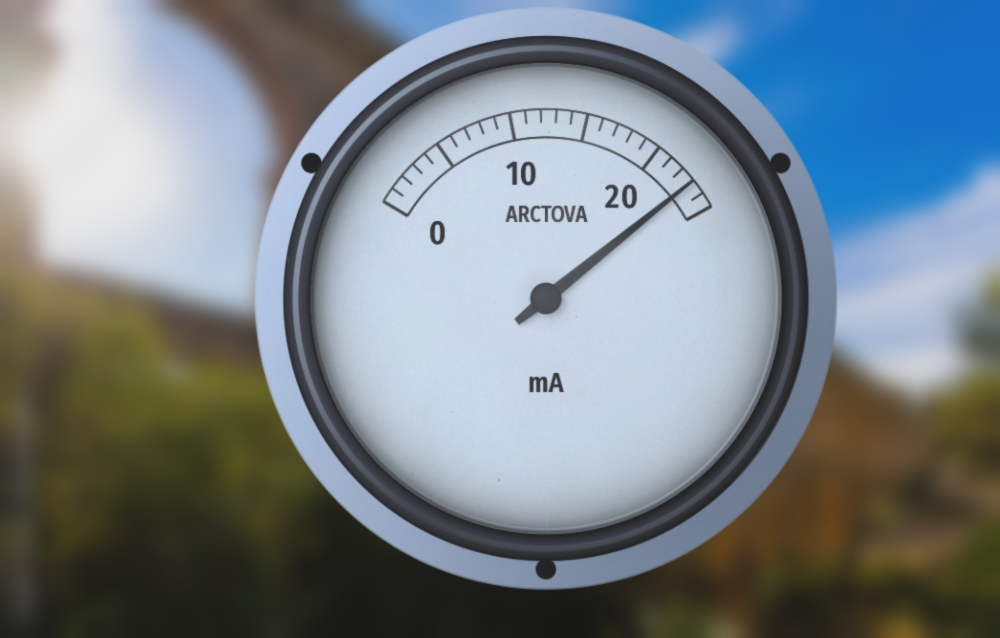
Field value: 23 mA
